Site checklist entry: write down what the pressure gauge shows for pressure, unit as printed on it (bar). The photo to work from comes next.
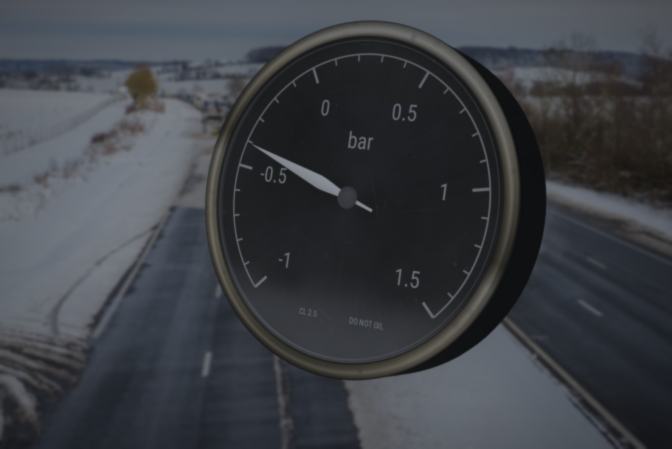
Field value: -0.4 bar
